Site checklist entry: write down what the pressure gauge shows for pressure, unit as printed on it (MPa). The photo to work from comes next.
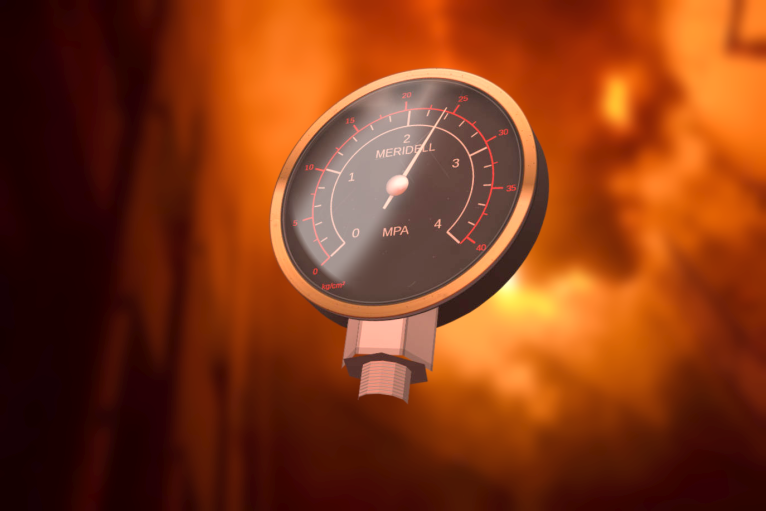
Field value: 2.4 MPa
